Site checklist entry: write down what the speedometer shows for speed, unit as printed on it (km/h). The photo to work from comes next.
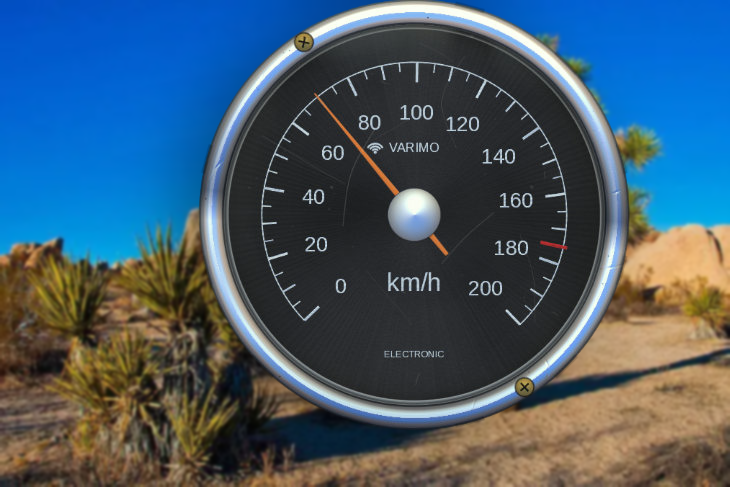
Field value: 70 km/h
